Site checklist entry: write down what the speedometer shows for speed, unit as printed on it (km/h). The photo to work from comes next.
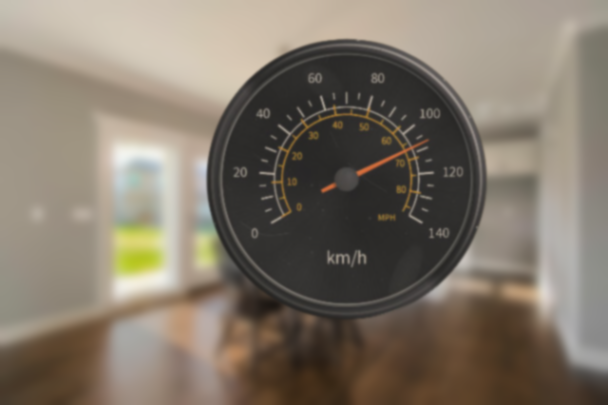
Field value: 107.5 km/h
